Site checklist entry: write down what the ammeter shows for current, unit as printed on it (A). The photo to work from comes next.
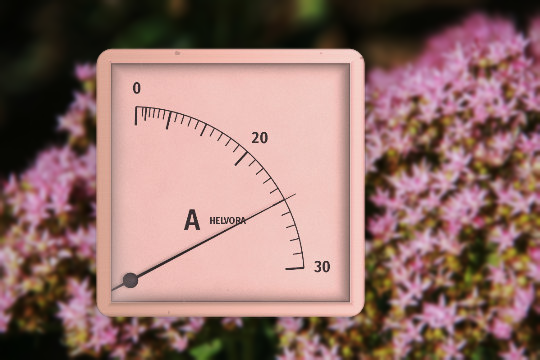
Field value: 25 A
